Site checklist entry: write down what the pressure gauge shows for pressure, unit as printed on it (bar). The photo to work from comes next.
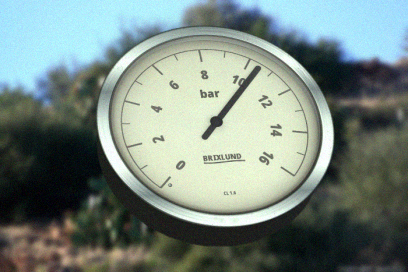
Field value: 10.5 bar
